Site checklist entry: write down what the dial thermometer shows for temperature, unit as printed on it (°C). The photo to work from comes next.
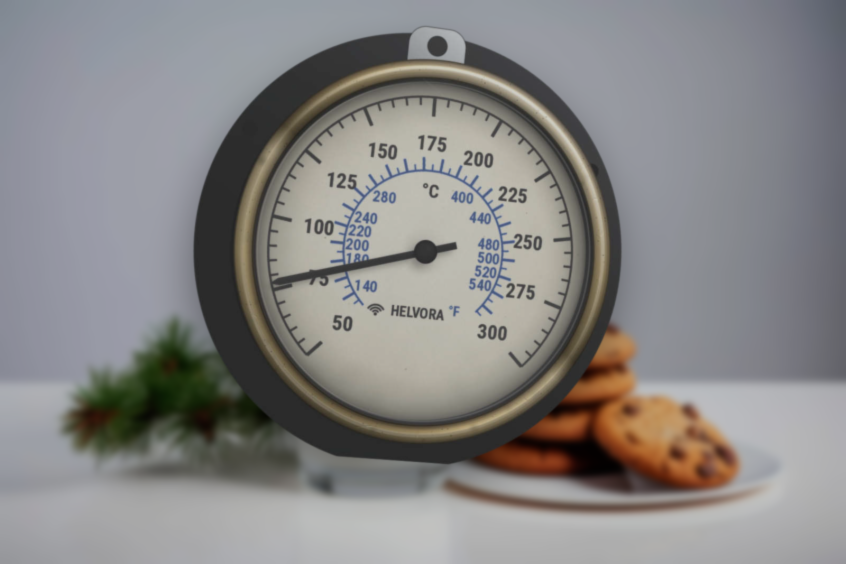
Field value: 77.5 °C
